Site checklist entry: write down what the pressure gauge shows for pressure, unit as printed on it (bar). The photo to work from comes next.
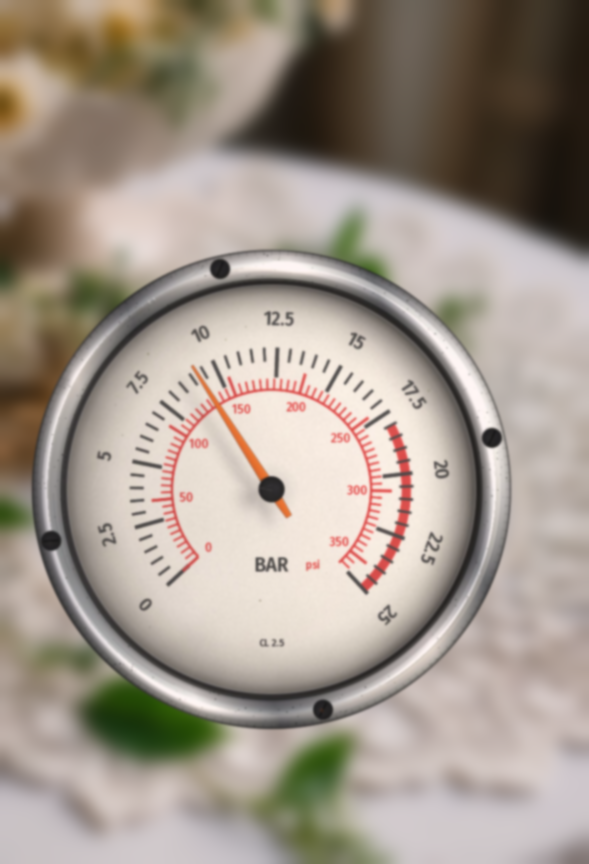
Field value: 9.25 bar
